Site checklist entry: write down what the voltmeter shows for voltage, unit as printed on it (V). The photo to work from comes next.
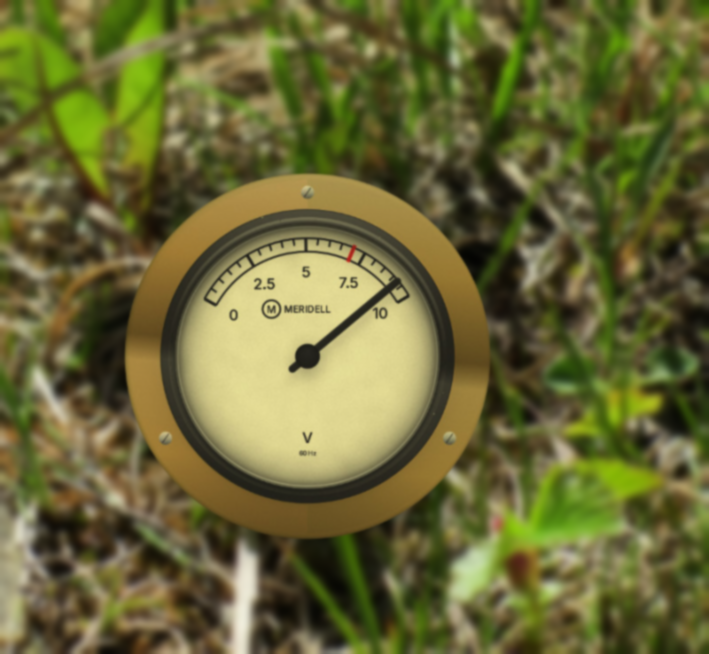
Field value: 9.25 V
